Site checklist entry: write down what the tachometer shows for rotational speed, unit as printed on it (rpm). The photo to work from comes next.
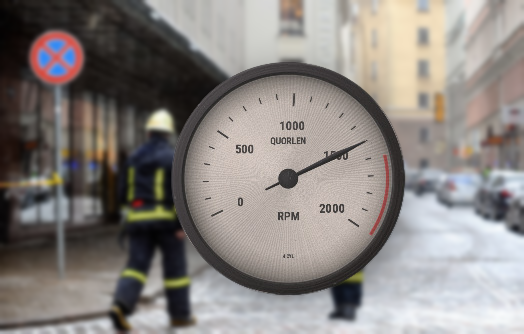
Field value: 1500 rpm
